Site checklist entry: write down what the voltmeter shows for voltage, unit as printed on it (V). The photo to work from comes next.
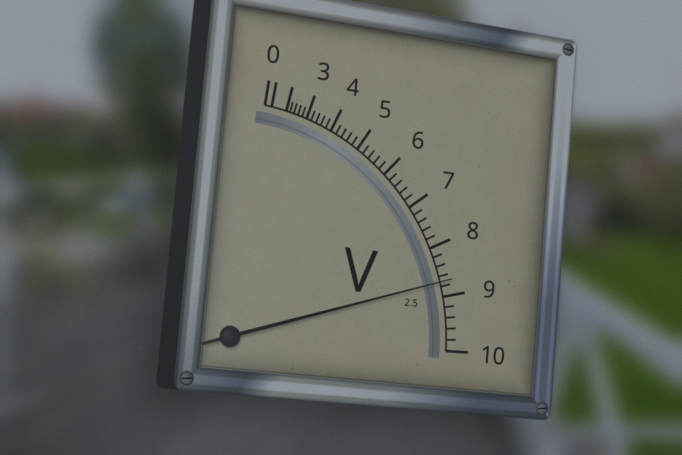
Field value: 8.7 V
